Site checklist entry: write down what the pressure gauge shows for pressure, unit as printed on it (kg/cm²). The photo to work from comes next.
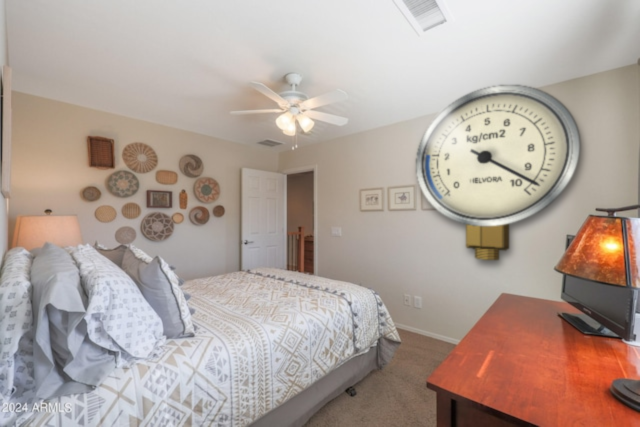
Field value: 9.6 kg/cm²
